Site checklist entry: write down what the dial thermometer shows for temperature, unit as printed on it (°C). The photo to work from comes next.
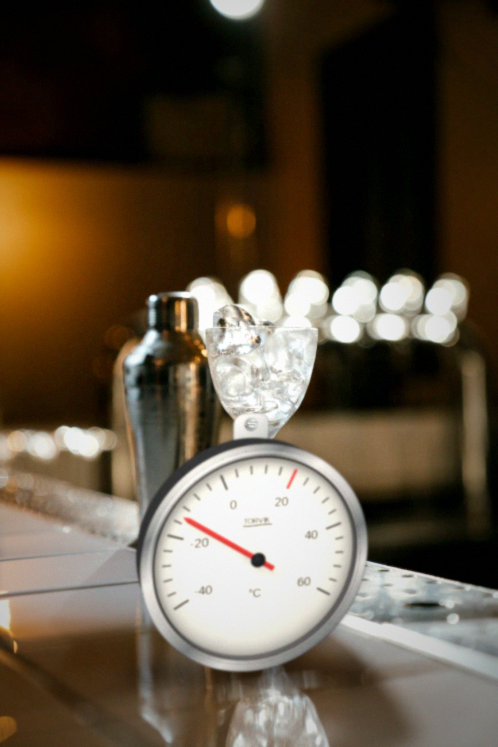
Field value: -14 °C
